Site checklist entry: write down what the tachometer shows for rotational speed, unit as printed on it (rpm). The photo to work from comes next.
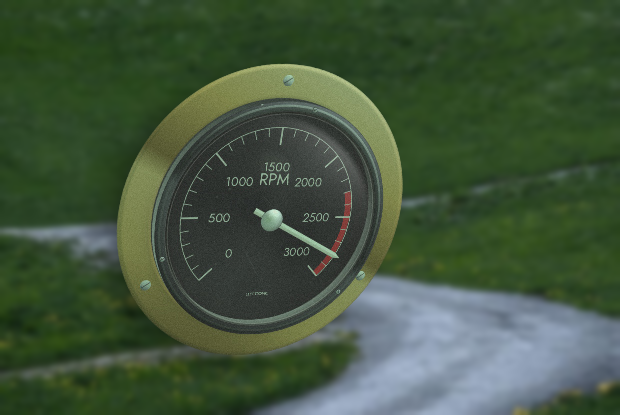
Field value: 2800 rpm
